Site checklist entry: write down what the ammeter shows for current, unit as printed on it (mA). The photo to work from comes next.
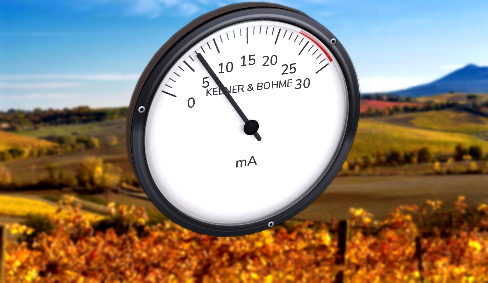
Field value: 7 mA
